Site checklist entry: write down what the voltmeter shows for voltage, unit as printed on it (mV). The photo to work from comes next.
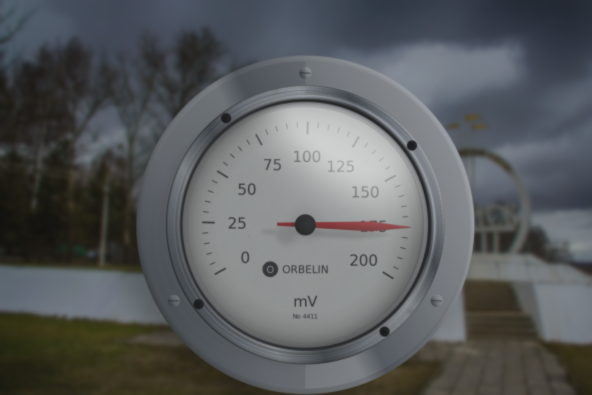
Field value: 175 mV
